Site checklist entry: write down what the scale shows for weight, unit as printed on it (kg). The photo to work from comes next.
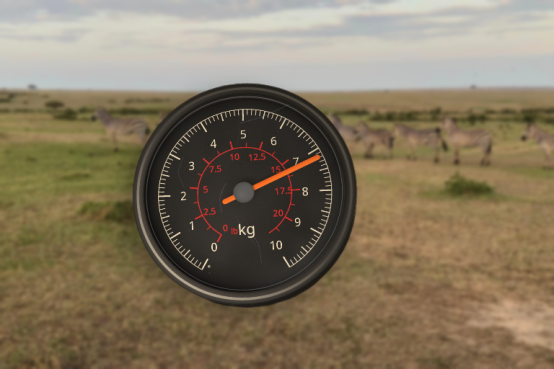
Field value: 7.2 kg
